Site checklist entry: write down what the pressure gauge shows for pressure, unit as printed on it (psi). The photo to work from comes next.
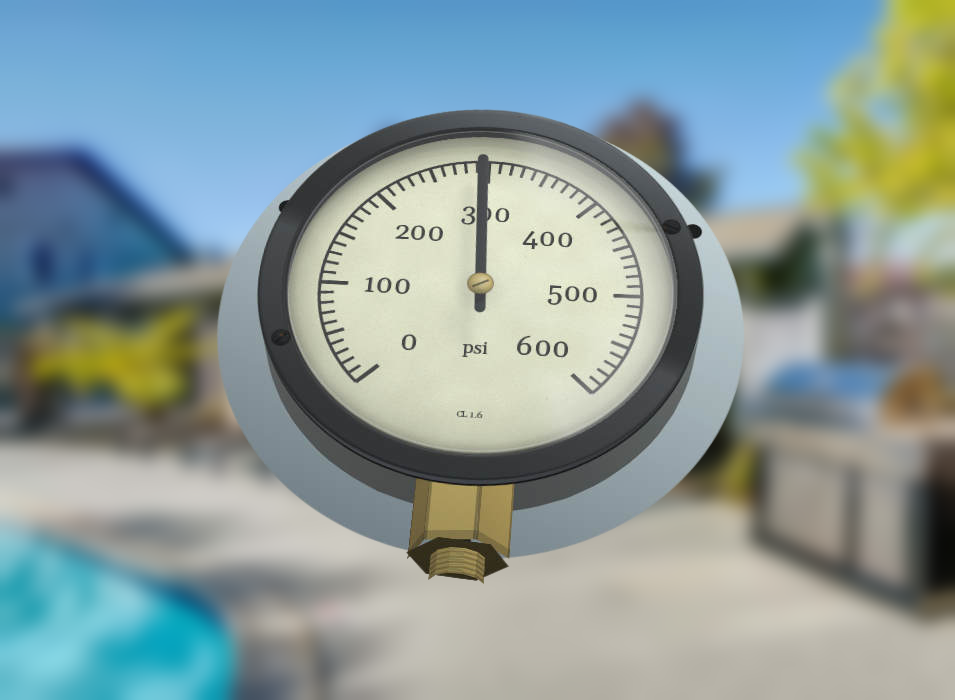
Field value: 295 psi
